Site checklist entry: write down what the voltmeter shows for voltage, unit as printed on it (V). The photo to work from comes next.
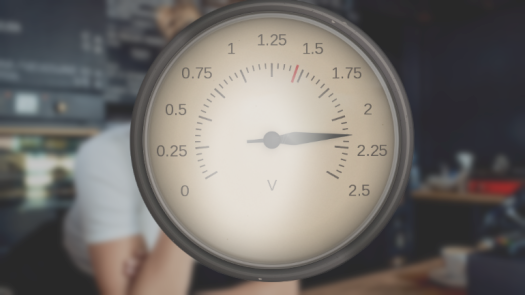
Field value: 2.15 V
